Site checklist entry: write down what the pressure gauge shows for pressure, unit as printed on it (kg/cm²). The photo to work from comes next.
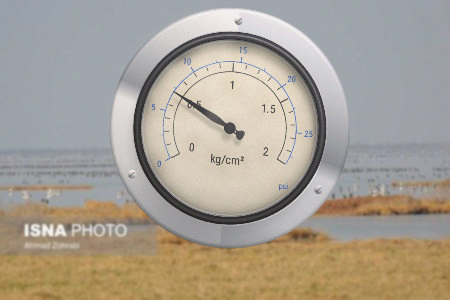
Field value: 0.5 kg/cm²
